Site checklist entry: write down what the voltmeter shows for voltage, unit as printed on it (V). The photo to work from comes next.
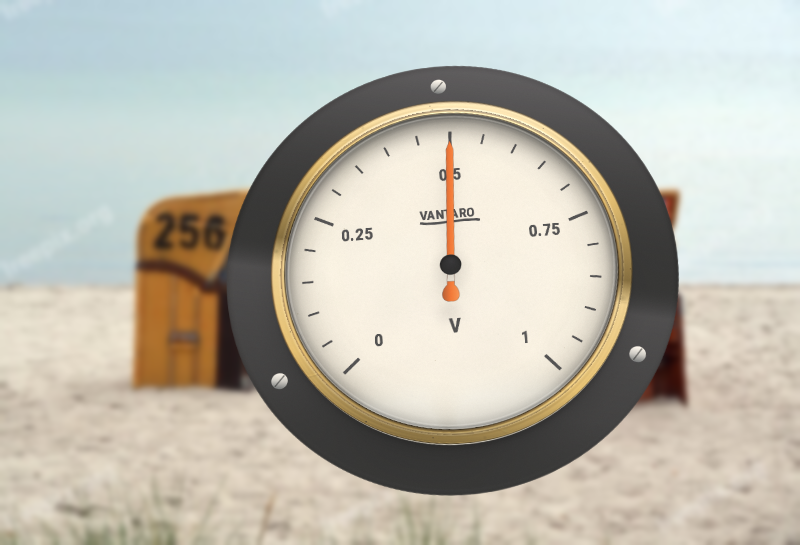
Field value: 0.5 V
